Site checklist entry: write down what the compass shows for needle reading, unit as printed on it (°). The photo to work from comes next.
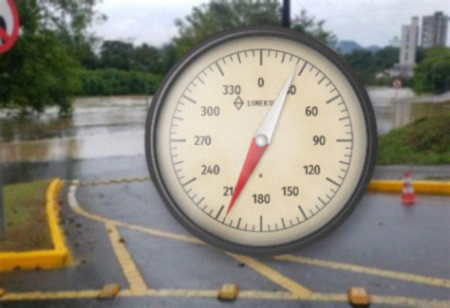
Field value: 205 °
